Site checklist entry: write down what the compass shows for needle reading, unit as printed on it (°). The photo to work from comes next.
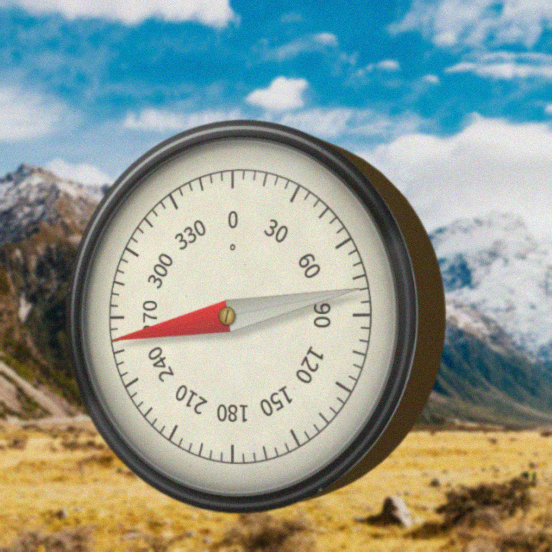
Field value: 260 °
